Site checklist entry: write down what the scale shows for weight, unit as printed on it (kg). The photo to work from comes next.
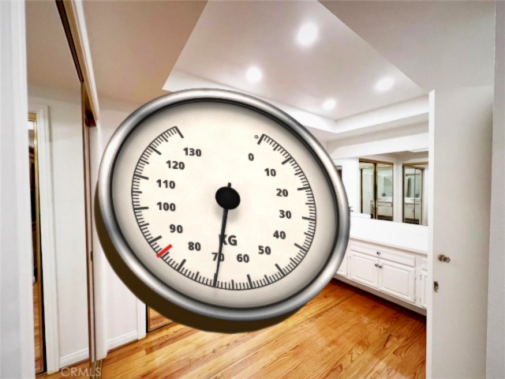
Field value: 70 kg
